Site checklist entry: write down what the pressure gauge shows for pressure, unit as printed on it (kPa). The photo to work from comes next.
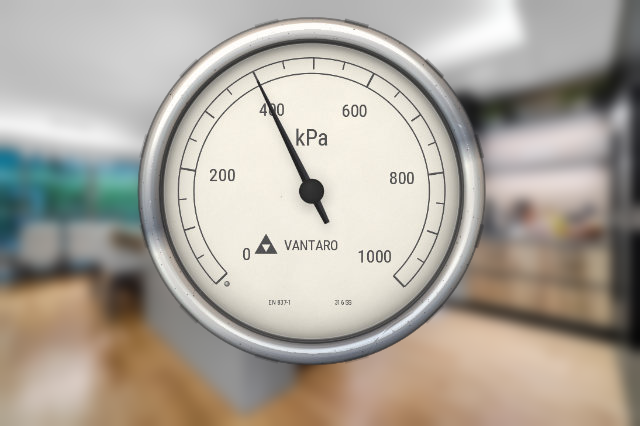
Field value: 400 kPa
